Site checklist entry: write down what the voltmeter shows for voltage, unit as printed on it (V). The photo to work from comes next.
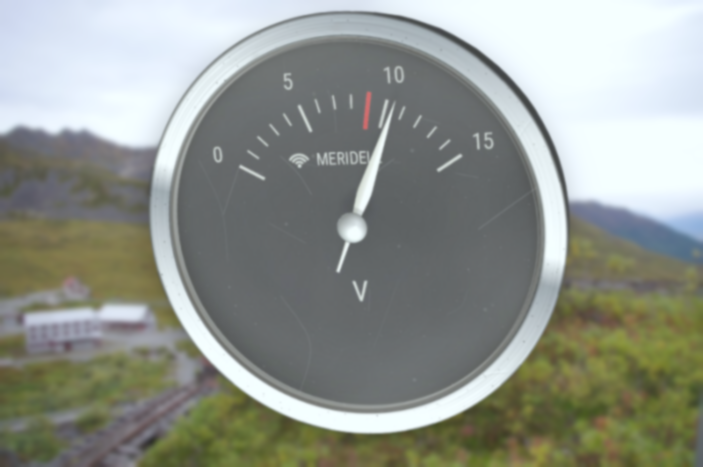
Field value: 10.5 V
